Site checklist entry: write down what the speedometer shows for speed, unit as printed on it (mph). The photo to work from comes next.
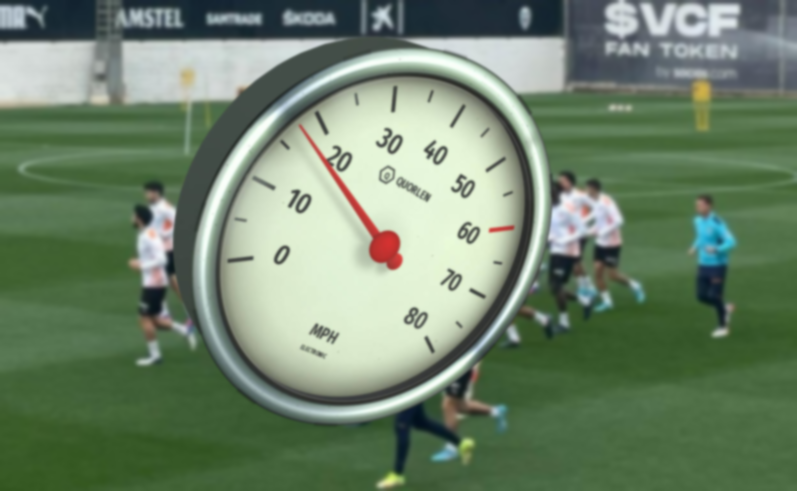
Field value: 17.5 mph
